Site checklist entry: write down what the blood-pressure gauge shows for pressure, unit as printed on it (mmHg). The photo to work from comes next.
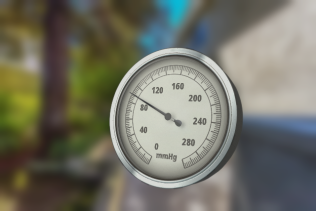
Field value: 90 mmHg
